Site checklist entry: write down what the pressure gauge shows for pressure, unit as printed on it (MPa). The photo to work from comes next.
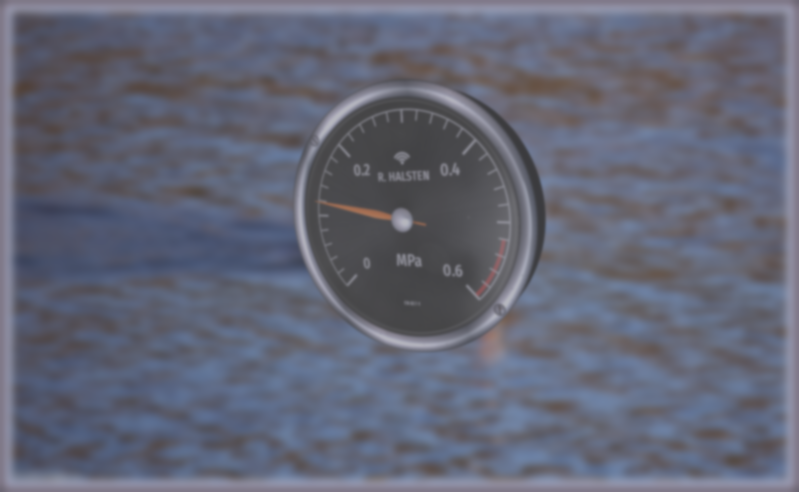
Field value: 0.12 MPa
